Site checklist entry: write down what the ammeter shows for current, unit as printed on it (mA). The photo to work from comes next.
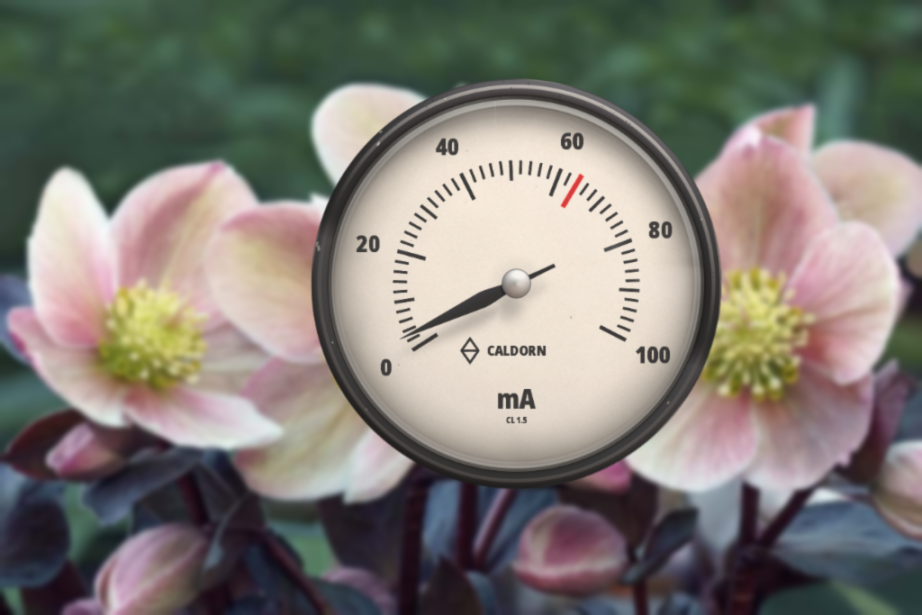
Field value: 3 mA
